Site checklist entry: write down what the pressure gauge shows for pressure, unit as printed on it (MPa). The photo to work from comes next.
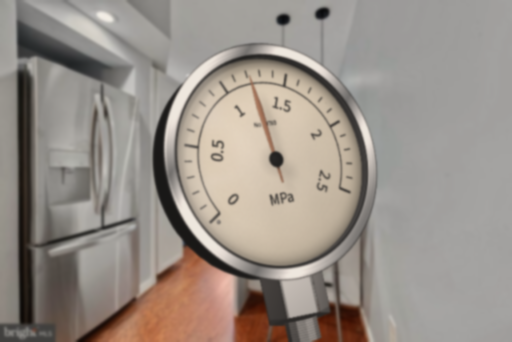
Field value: 1.2 MPa
